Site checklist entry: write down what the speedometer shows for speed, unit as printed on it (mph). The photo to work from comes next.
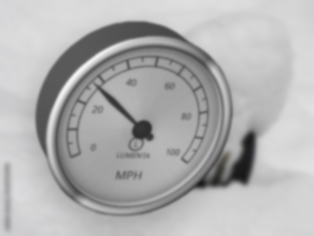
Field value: 27.5 mph
